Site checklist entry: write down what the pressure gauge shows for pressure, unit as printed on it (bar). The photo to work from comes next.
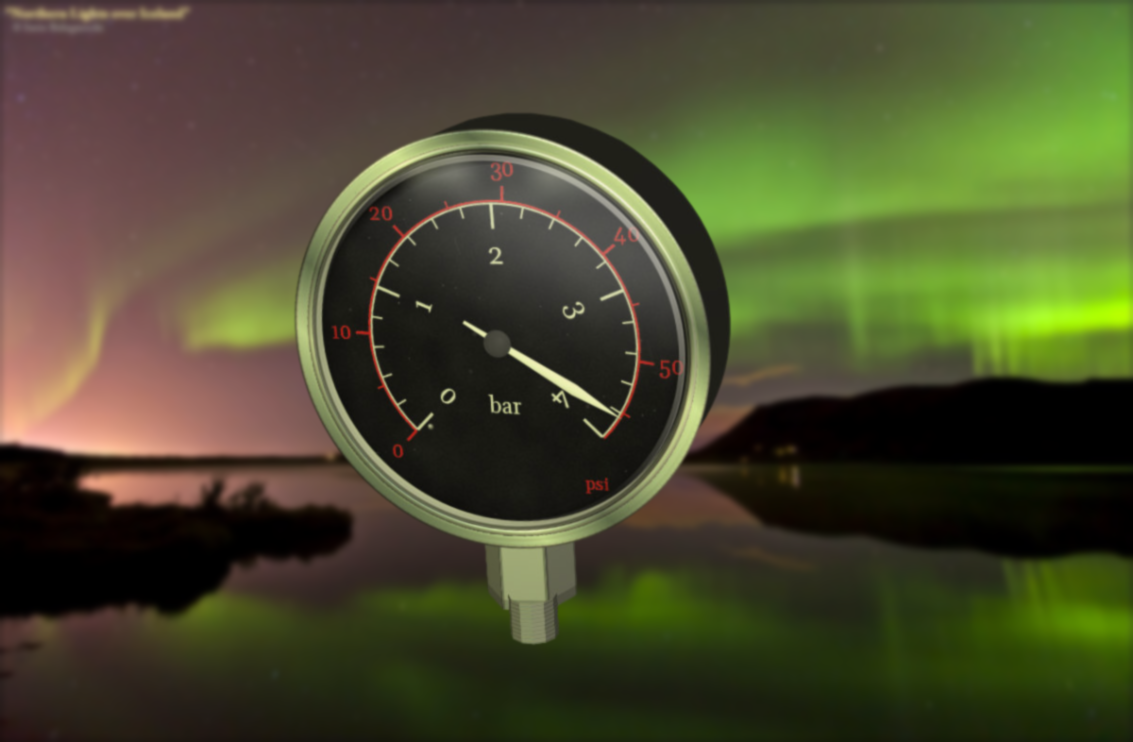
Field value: 3.8 bar
